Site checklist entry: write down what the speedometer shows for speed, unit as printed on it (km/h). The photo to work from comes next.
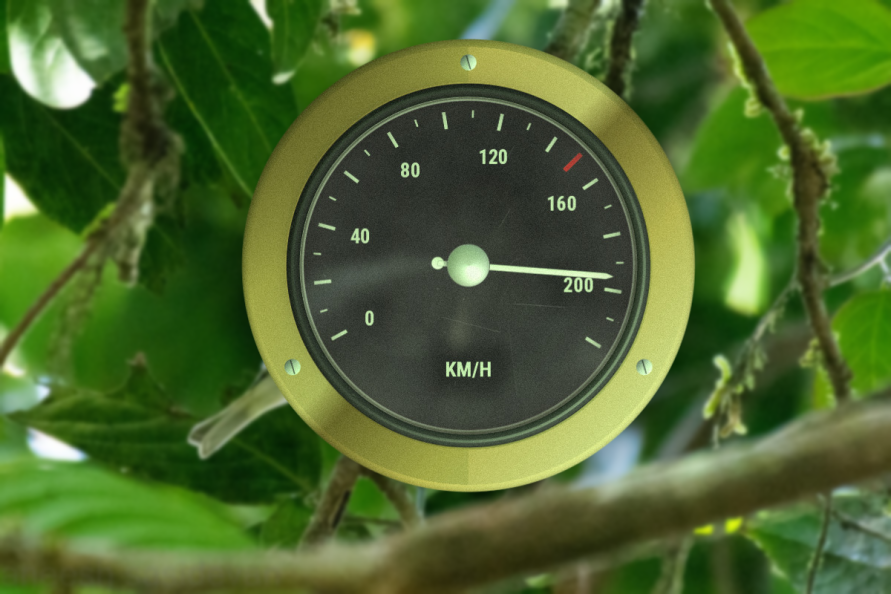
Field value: 195 km/h
